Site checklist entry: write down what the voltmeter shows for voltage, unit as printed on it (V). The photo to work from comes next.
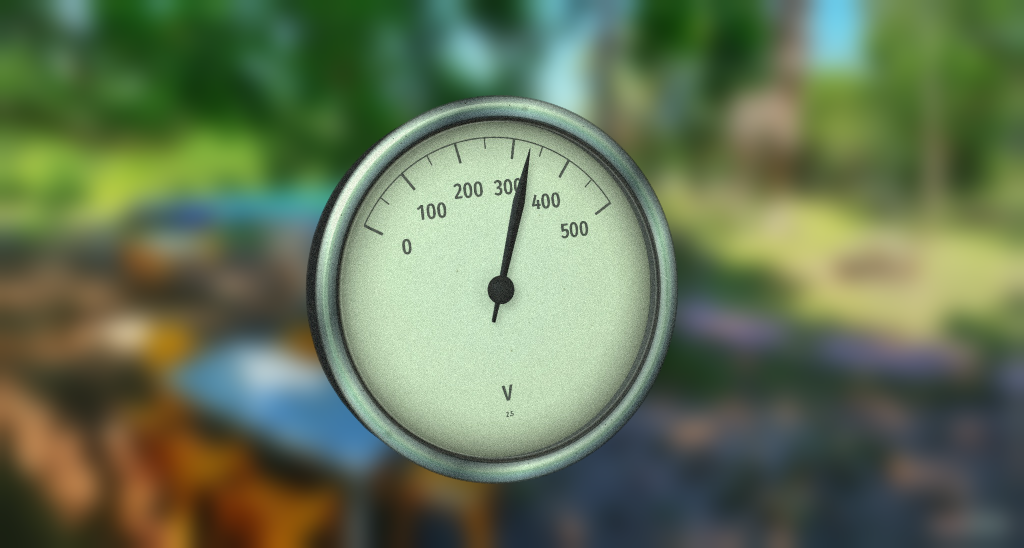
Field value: 325 V
